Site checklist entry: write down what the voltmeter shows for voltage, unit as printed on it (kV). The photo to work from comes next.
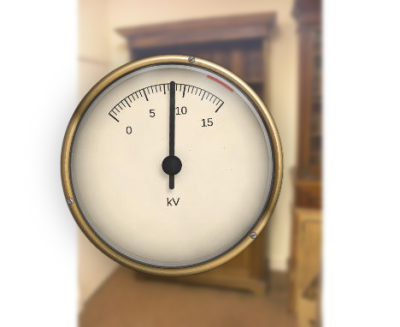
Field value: 8.5 kV
